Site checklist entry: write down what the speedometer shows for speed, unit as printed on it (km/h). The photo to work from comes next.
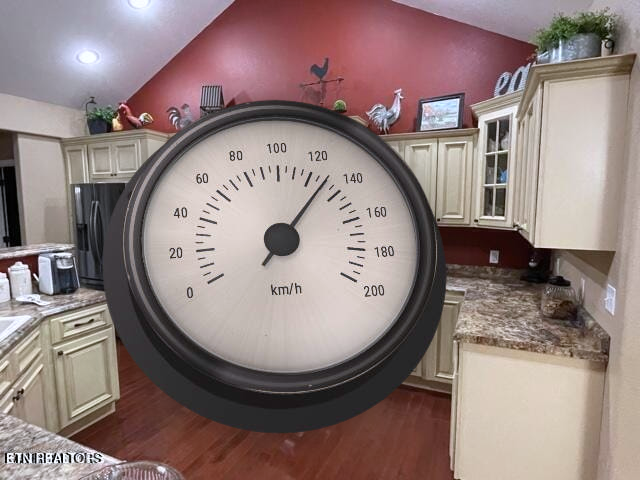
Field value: 130 km/h
